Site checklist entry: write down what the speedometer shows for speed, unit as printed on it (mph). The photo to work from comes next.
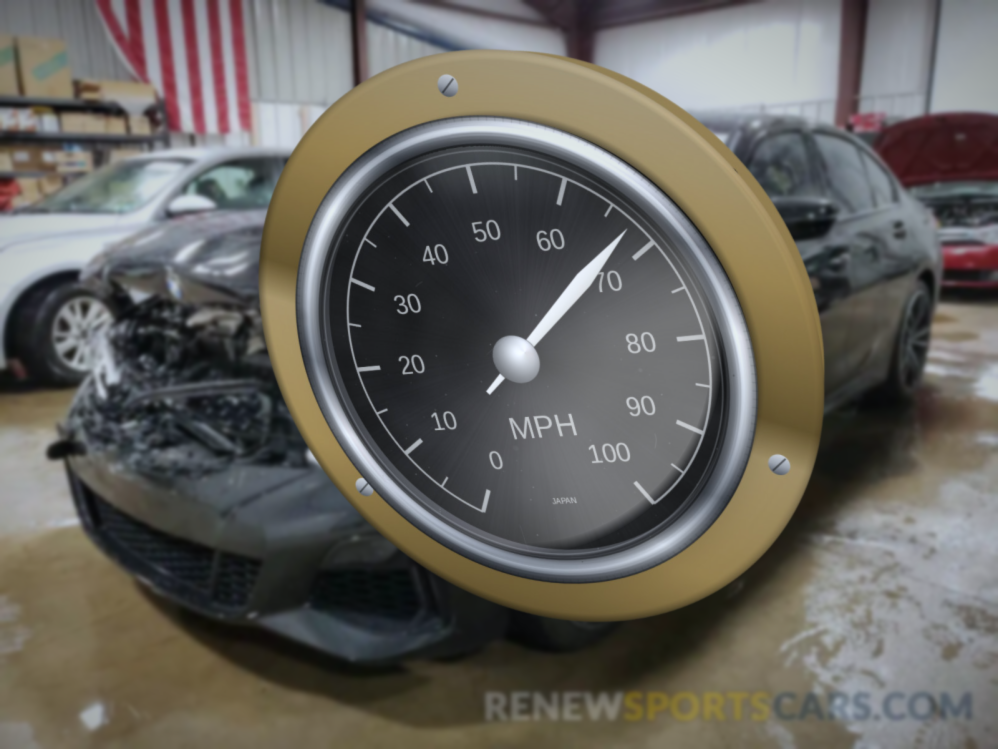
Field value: 67.5 mph
